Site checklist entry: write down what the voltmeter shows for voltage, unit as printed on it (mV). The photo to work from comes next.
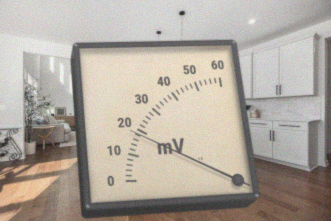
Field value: 18 mV
